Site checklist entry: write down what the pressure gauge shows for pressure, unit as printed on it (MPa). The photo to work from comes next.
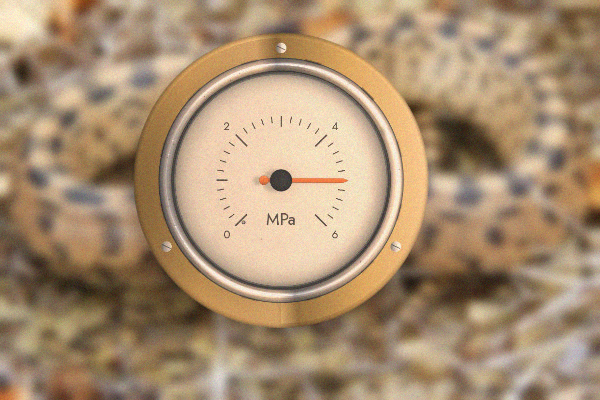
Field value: 5 MPa
